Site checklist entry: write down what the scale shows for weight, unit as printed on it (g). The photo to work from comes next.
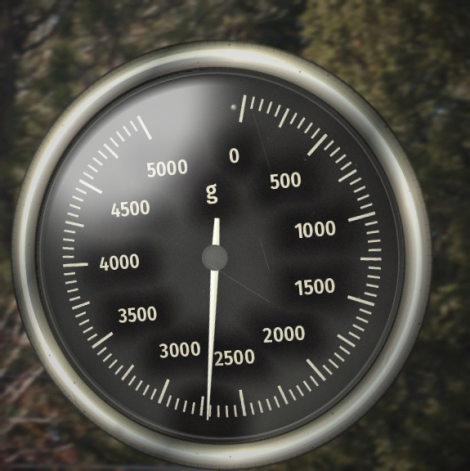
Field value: 2700 g
